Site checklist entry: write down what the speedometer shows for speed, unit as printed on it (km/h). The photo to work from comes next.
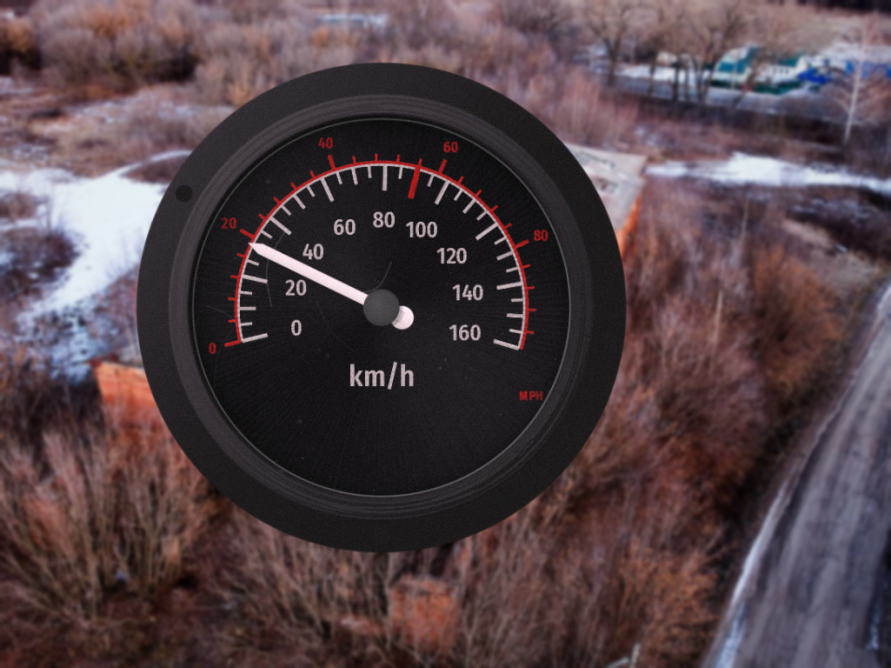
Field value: 30 km/h
